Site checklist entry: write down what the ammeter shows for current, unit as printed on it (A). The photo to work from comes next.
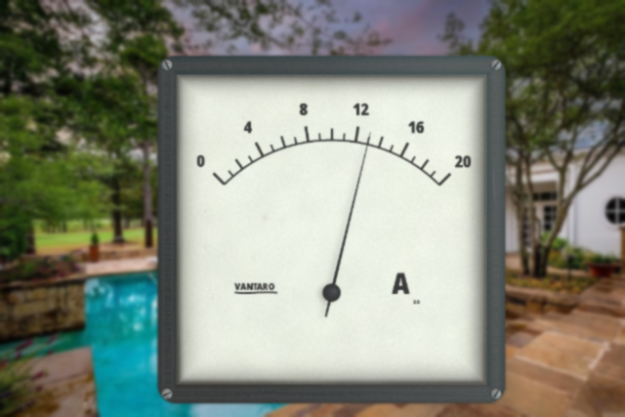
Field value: 13 A
